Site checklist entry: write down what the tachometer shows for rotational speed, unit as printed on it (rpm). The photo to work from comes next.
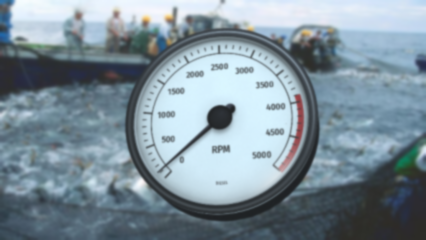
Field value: 100 rpm
